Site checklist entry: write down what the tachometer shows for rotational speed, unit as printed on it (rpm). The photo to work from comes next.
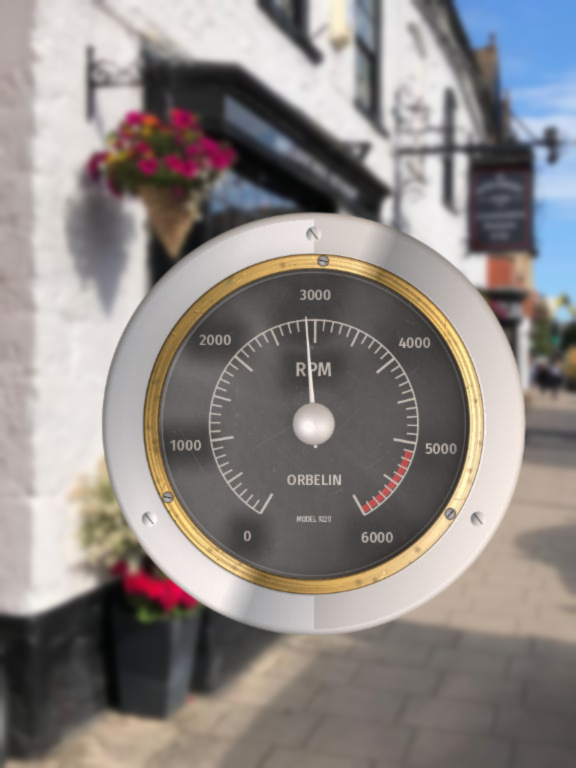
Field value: 2900 rpm
